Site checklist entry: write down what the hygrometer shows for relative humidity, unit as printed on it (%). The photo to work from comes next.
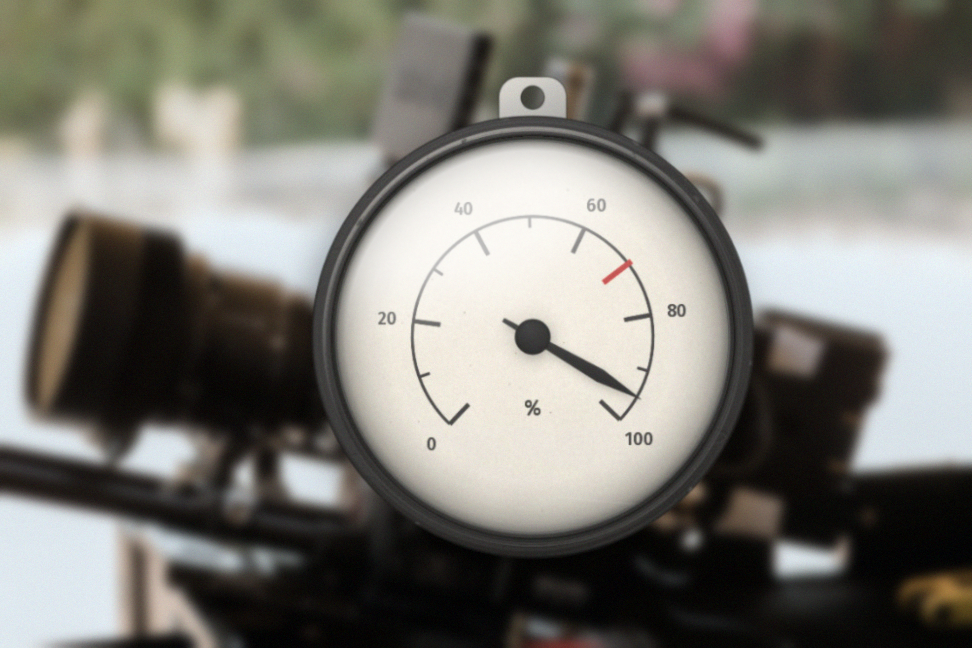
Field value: 95 %
